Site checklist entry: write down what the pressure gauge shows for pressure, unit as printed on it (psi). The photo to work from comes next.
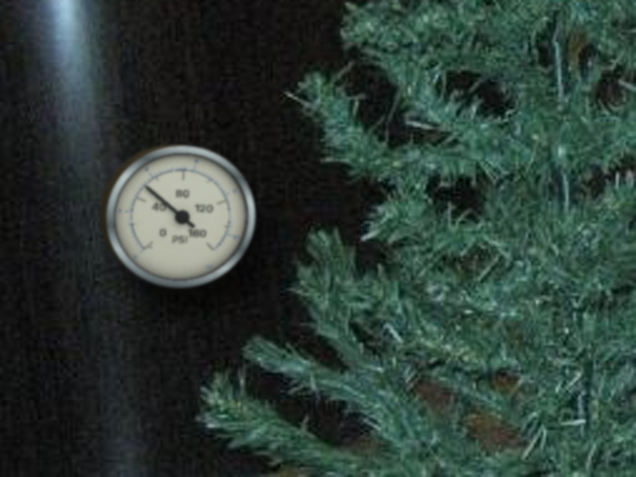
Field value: 50 psi
